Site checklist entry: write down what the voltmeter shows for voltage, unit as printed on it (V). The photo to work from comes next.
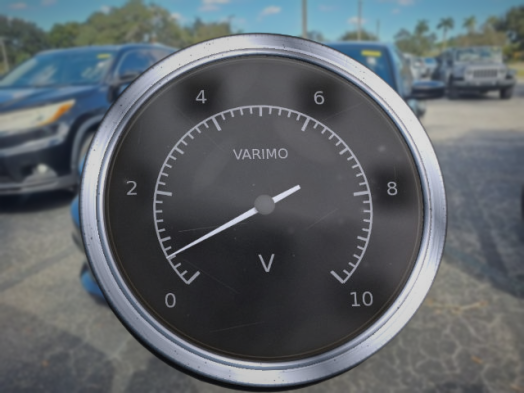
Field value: 0.6 V
